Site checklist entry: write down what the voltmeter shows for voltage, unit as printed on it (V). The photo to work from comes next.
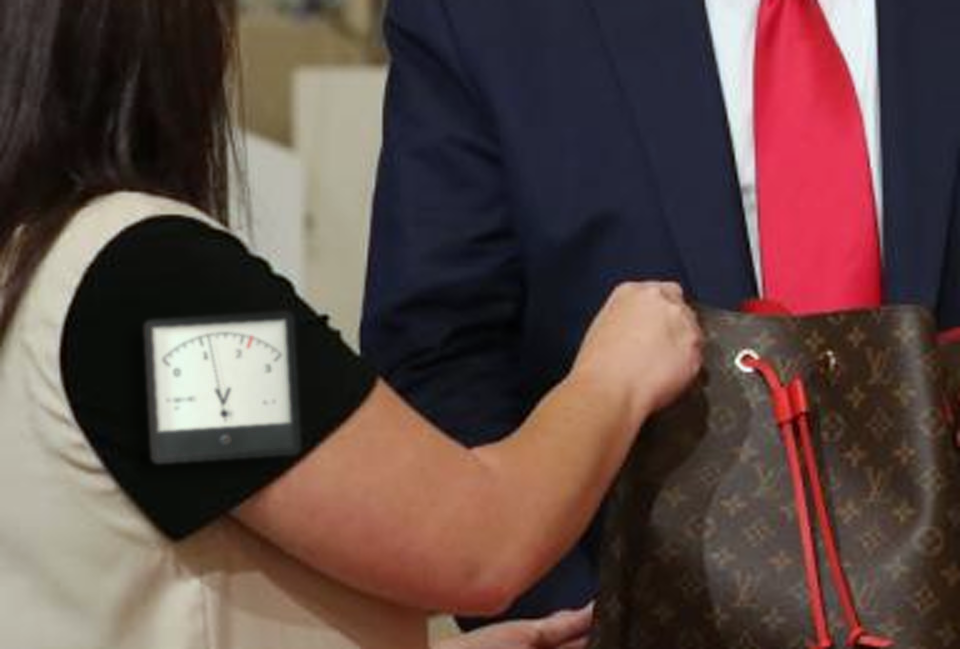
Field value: 1.2 V
